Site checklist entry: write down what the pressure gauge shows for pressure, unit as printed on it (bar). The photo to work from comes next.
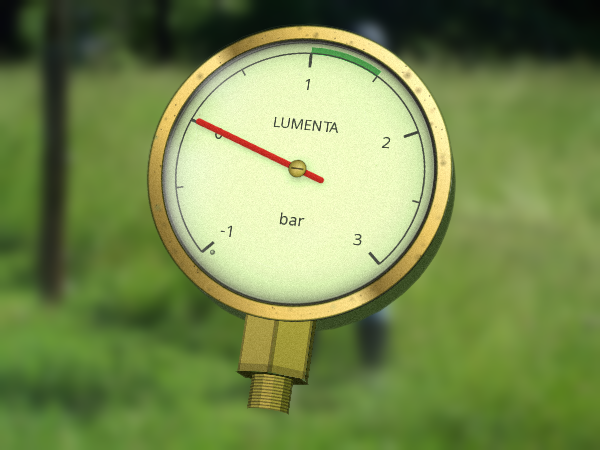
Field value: 0 bar
